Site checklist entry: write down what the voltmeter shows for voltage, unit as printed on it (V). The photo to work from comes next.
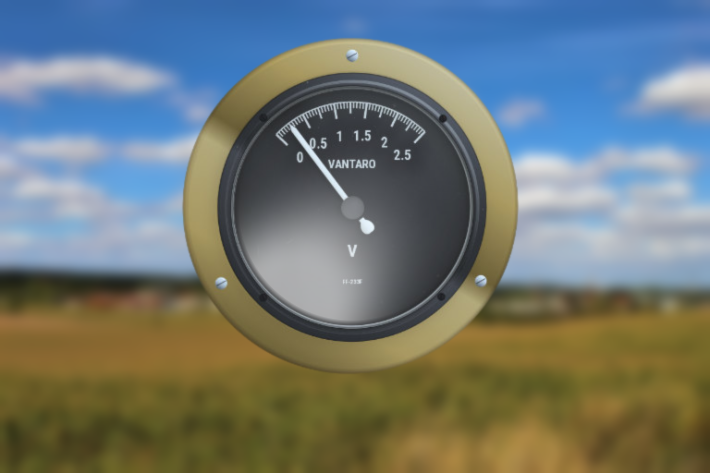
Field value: 0.25 V
